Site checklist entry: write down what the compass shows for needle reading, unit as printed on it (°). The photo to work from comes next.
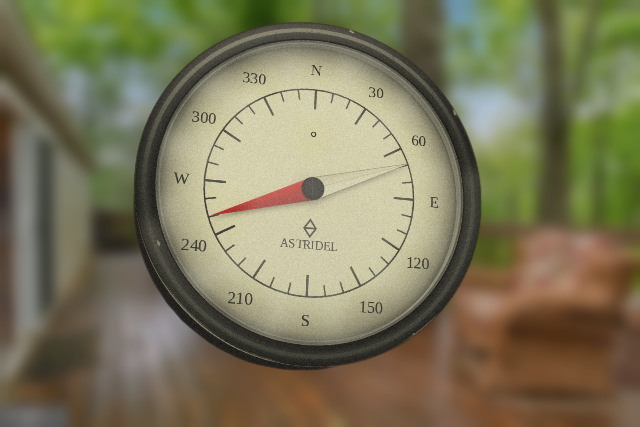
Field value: 250 °
